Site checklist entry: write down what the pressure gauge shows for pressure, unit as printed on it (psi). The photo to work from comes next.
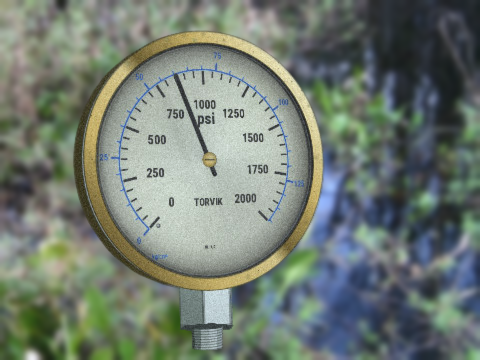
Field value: 850 psi
